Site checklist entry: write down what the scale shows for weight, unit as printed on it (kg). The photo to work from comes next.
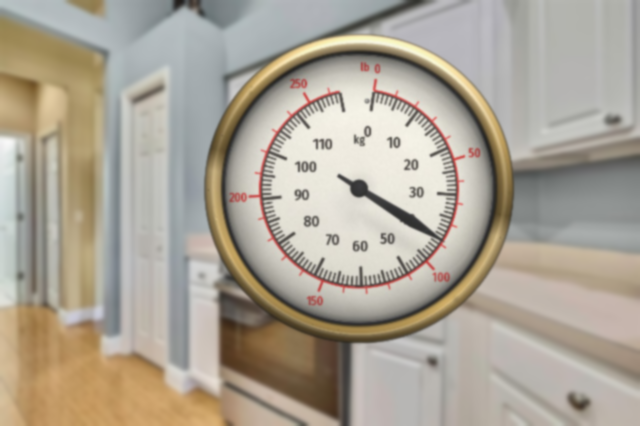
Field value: 40 kg
